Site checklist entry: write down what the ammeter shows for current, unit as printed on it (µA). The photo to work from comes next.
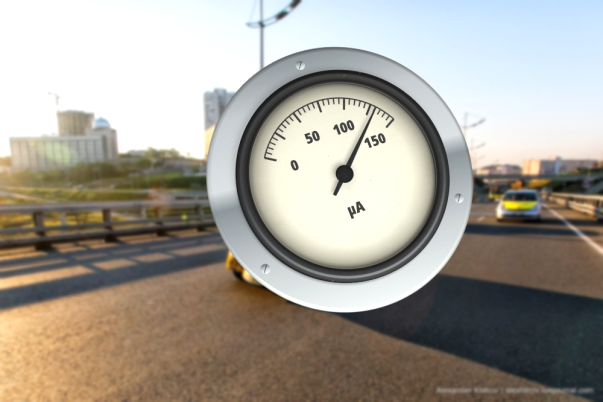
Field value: 130 µA
